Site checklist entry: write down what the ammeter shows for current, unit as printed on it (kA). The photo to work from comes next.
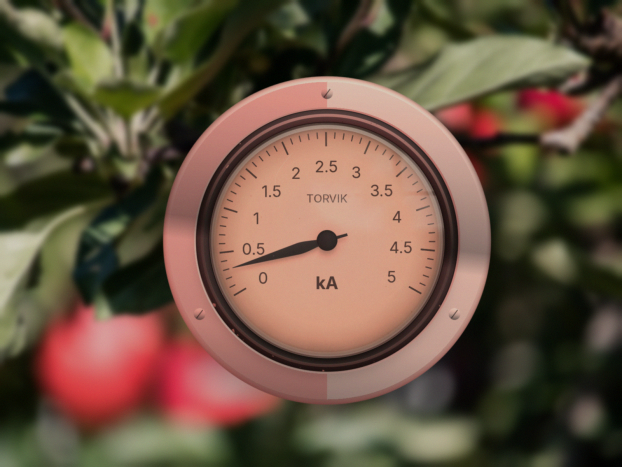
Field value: 0.3 kA
